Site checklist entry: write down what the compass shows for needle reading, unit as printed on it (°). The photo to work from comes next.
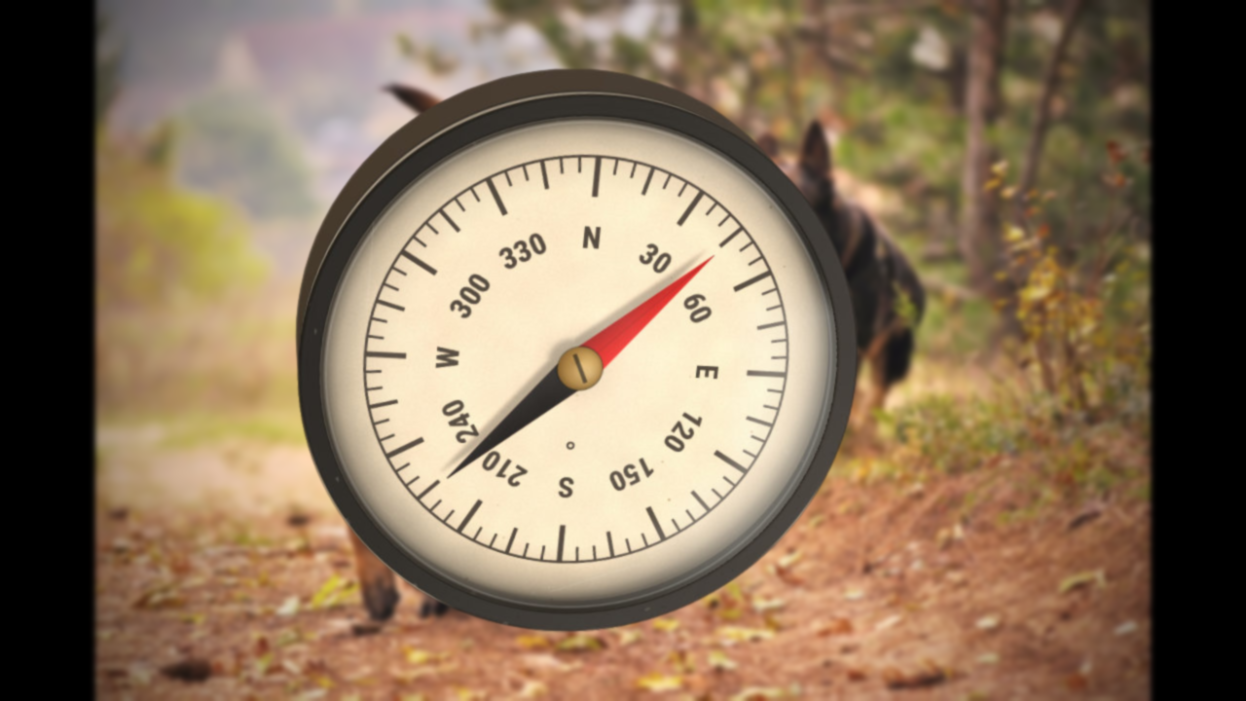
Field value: 45 °
